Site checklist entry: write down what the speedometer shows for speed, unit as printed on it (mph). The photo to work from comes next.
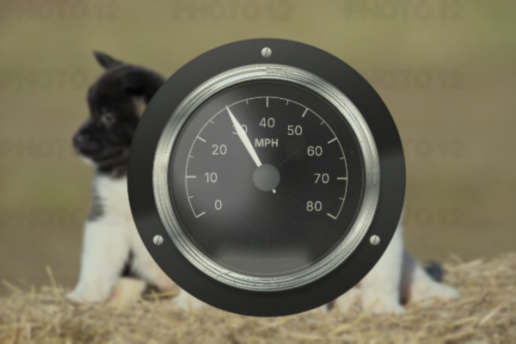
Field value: 30 mph
